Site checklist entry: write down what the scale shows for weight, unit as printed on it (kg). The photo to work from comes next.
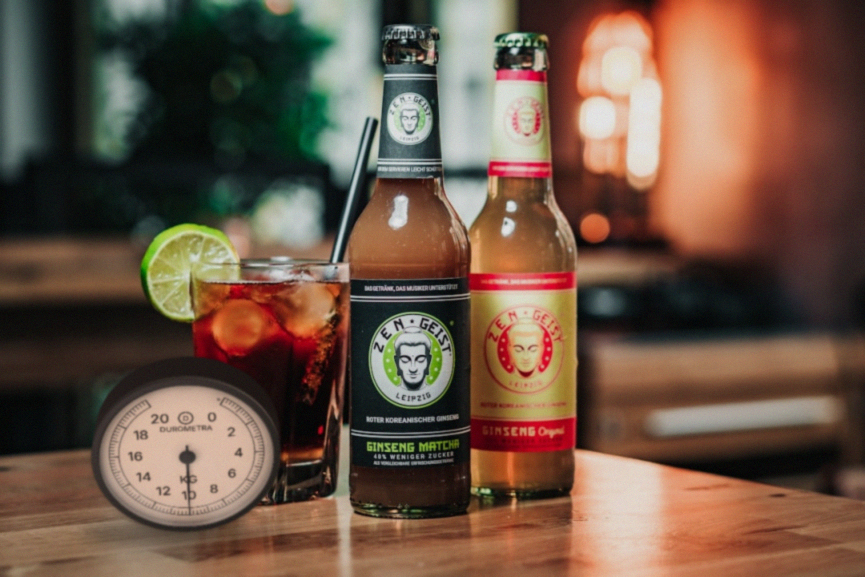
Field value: 10 kg
